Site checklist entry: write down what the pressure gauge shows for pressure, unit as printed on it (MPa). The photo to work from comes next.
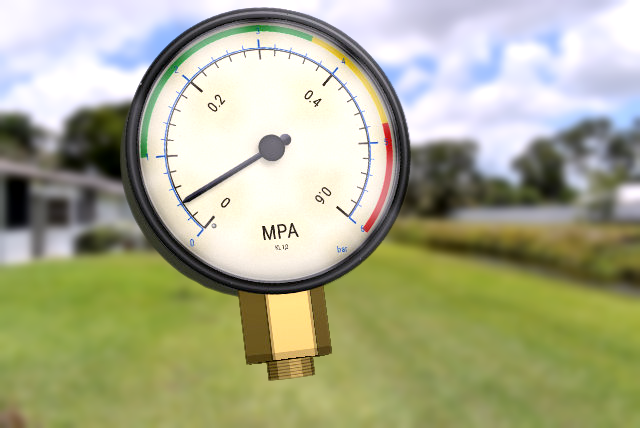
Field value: 0.04 MPa
